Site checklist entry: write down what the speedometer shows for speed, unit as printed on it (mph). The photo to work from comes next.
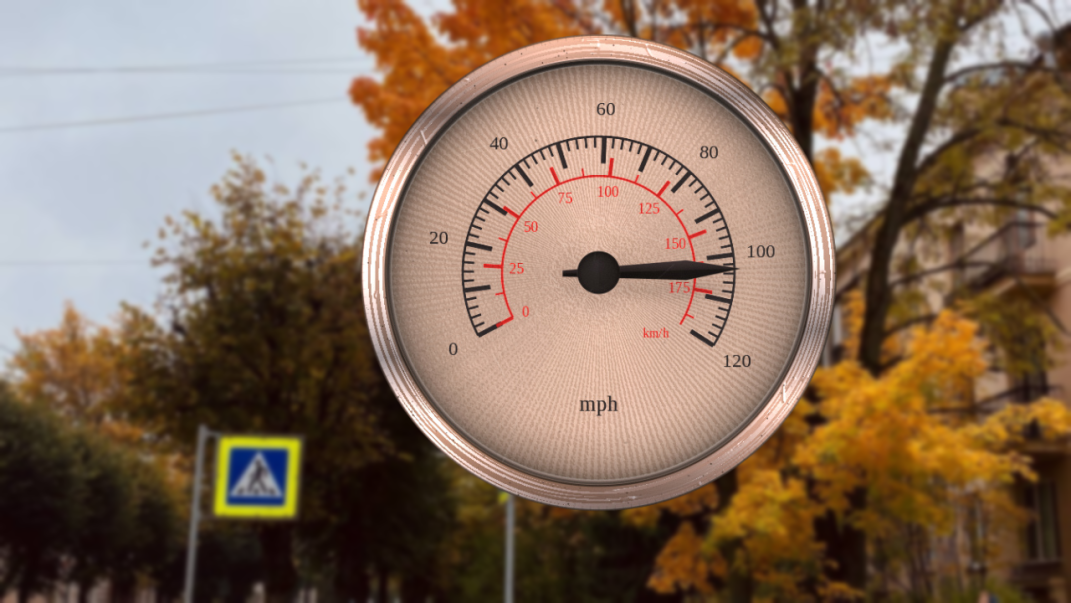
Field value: 103 mph
